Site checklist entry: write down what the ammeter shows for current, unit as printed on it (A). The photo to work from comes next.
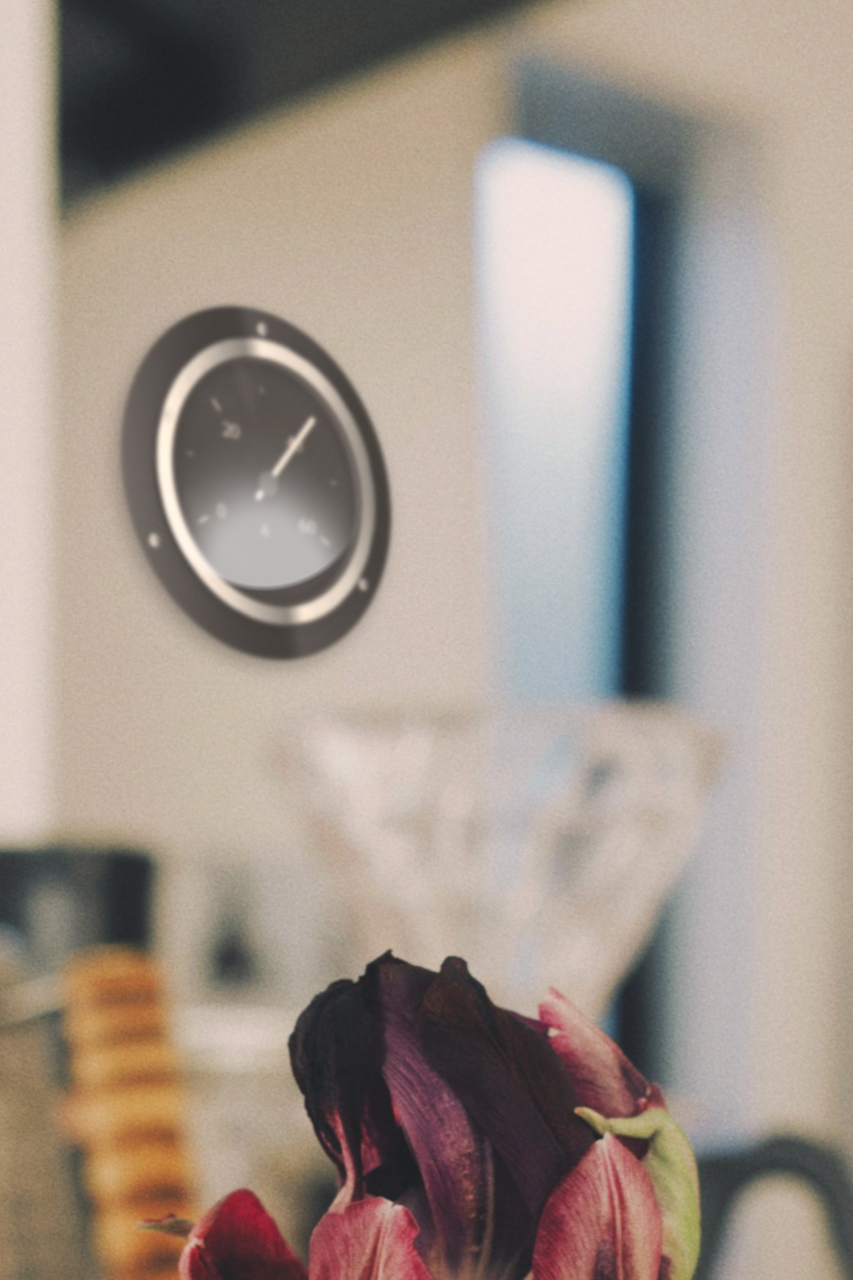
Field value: 40 A
